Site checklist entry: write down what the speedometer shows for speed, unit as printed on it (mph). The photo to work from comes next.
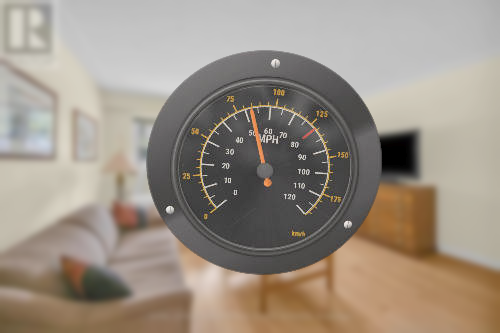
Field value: 52.5 mph
